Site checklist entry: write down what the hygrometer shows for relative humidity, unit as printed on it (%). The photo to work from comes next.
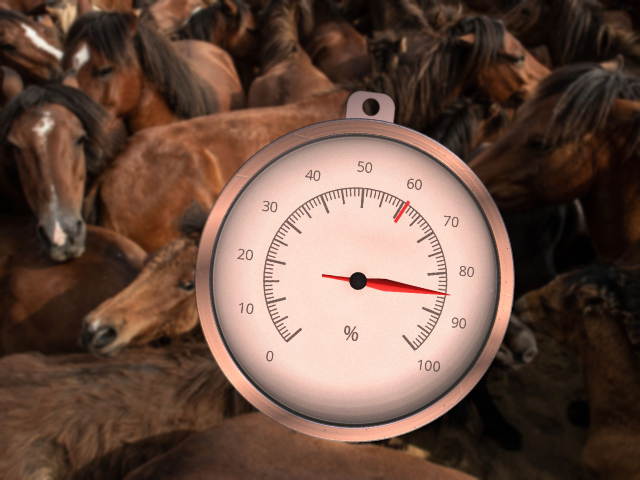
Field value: 85 %
